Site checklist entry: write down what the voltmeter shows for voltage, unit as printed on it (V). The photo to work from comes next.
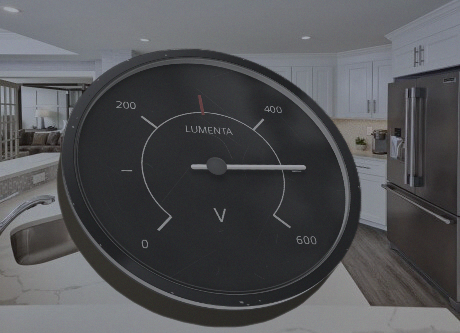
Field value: 500 V
